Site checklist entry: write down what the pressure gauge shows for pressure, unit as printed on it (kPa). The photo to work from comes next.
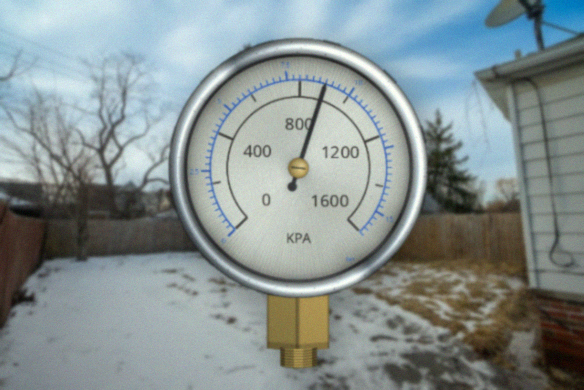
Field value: 900 kPa
